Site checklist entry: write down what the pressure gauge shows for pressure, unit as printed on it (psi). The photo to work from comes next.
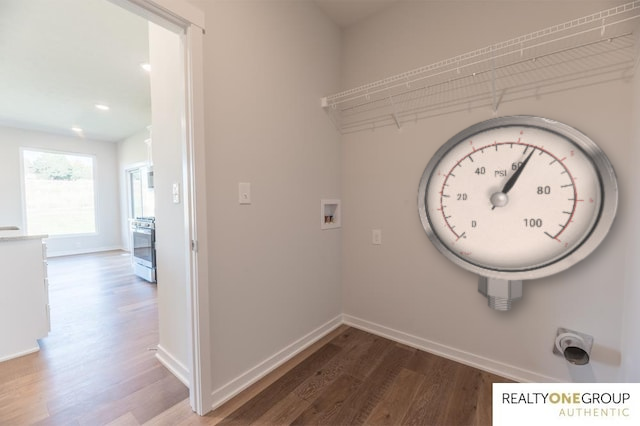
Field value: 62.5 psi
